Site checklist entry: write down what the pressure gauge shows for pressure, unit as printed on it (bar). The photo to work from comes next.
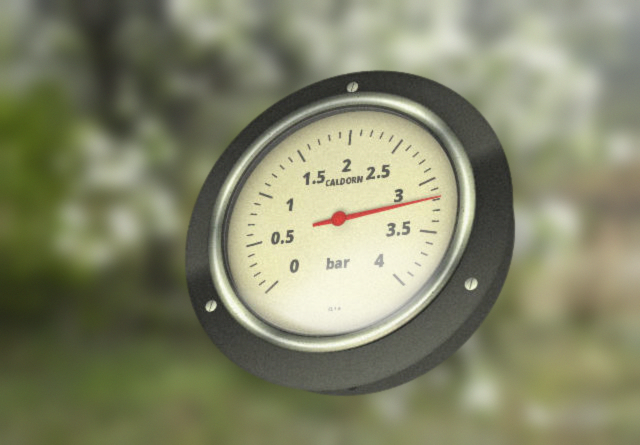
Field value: 3.2 bar
